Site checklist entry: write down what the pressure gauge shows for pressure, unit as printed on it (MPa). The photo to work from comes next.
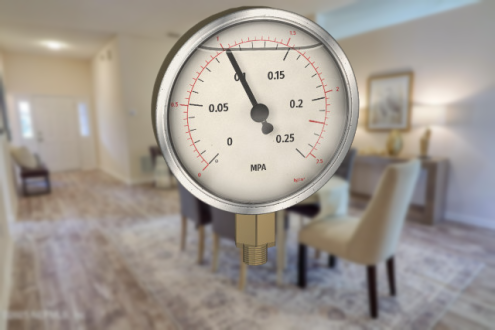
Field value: 0.1 MPa
